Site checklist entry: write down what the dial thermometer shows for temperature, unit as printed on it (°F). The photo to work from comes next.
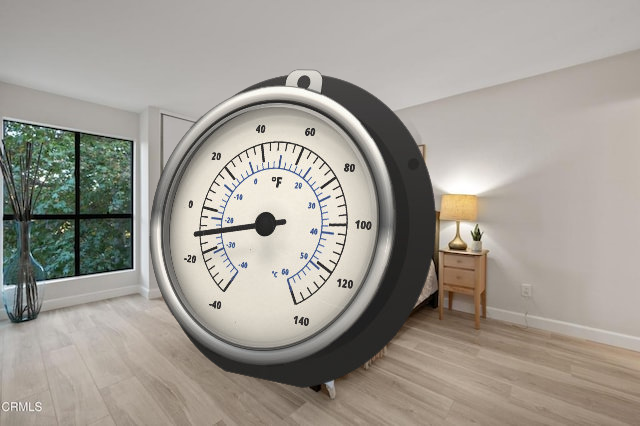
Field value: -12 °F
